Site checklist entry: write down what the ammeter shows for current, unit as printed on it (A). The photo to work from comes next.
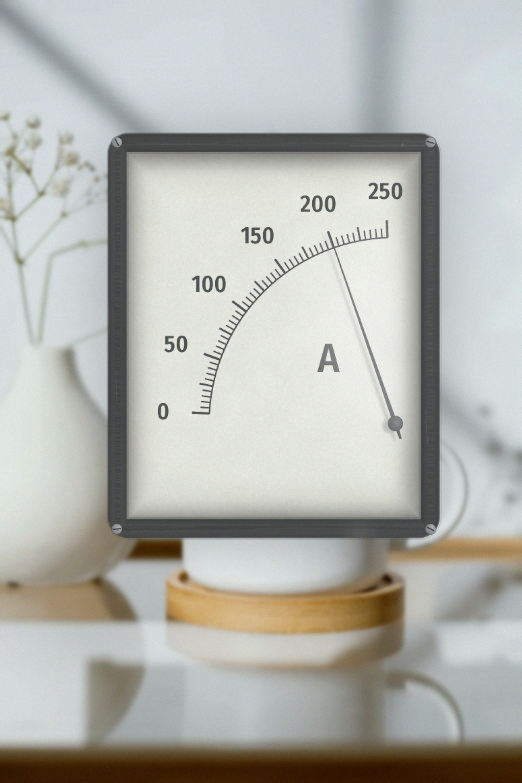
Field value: 200 A
